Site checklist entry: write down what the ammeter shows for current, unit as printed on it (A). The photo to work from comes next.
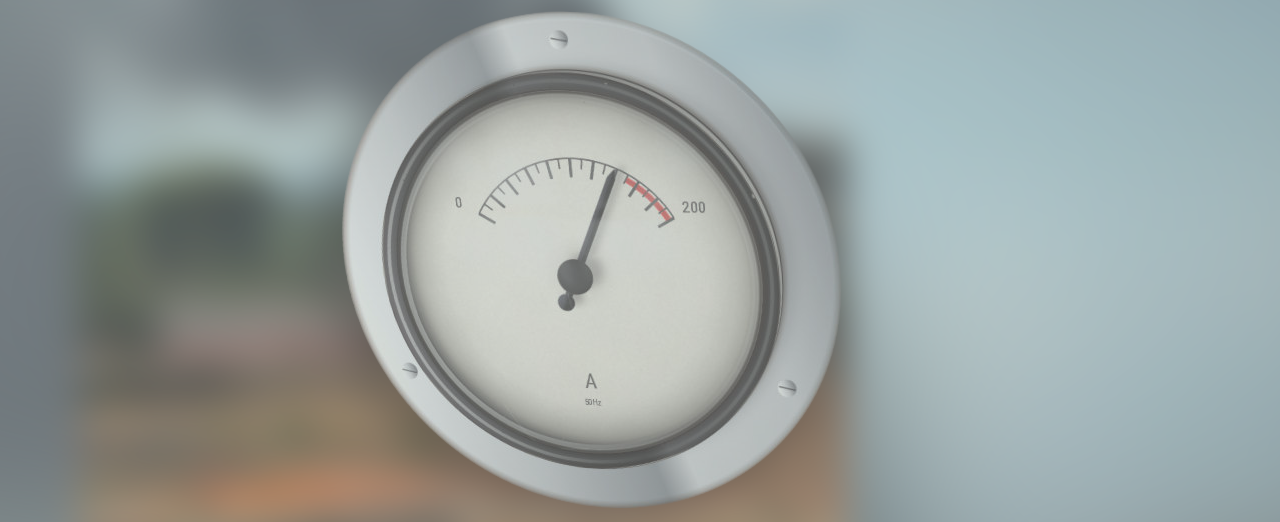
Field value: 140 A
